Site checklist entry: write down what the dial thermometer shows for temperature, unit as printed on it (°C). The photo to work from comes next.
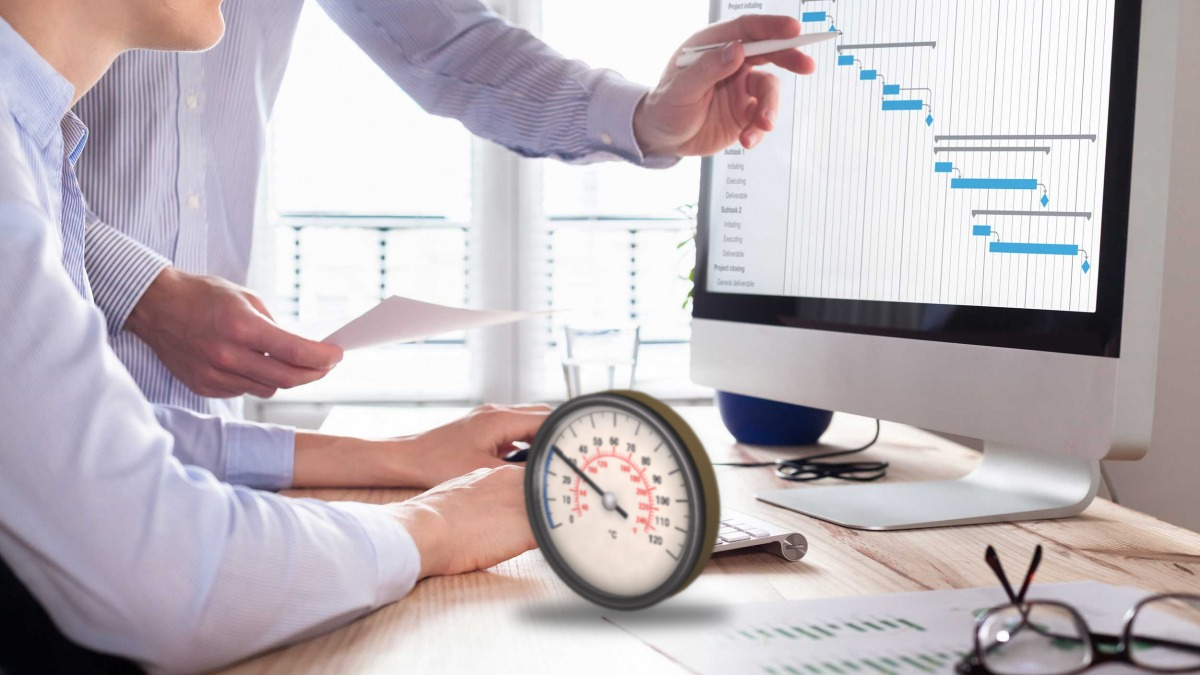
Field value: 30 °C
